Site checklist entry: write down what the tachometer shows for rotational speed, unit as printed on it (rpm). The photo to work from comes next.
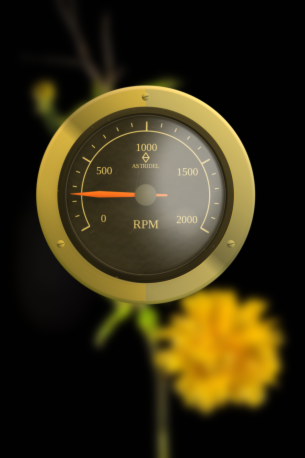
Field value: 250 rpm
